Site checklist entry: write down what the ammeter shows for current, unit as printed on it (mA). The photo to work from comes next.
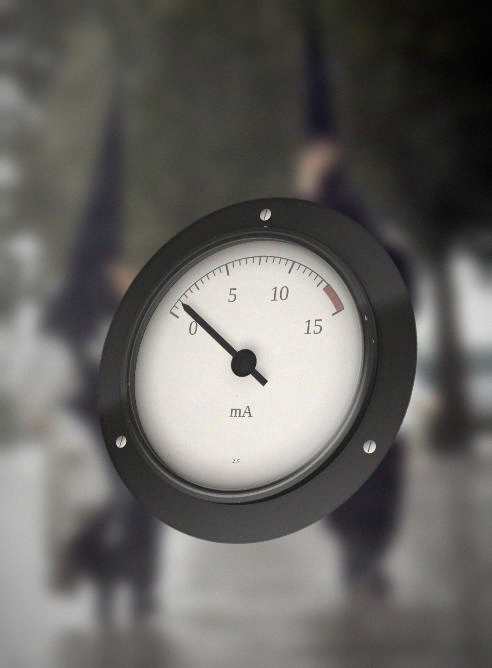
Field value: 1 mA
